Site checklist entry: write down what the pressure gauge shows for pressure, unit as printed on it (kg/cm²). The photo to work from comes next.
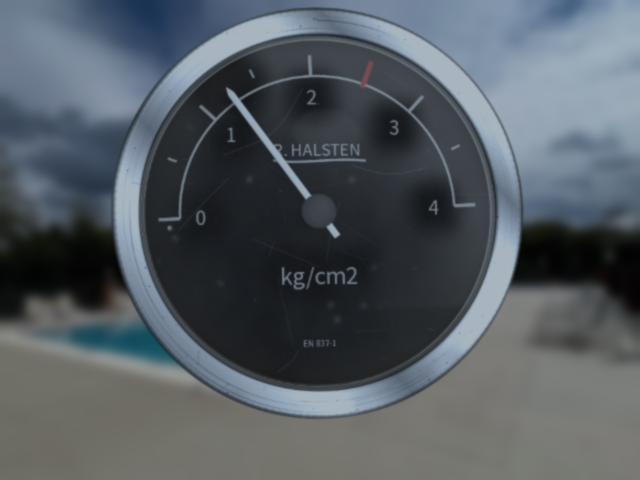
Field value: 1.25 kg/cm²
